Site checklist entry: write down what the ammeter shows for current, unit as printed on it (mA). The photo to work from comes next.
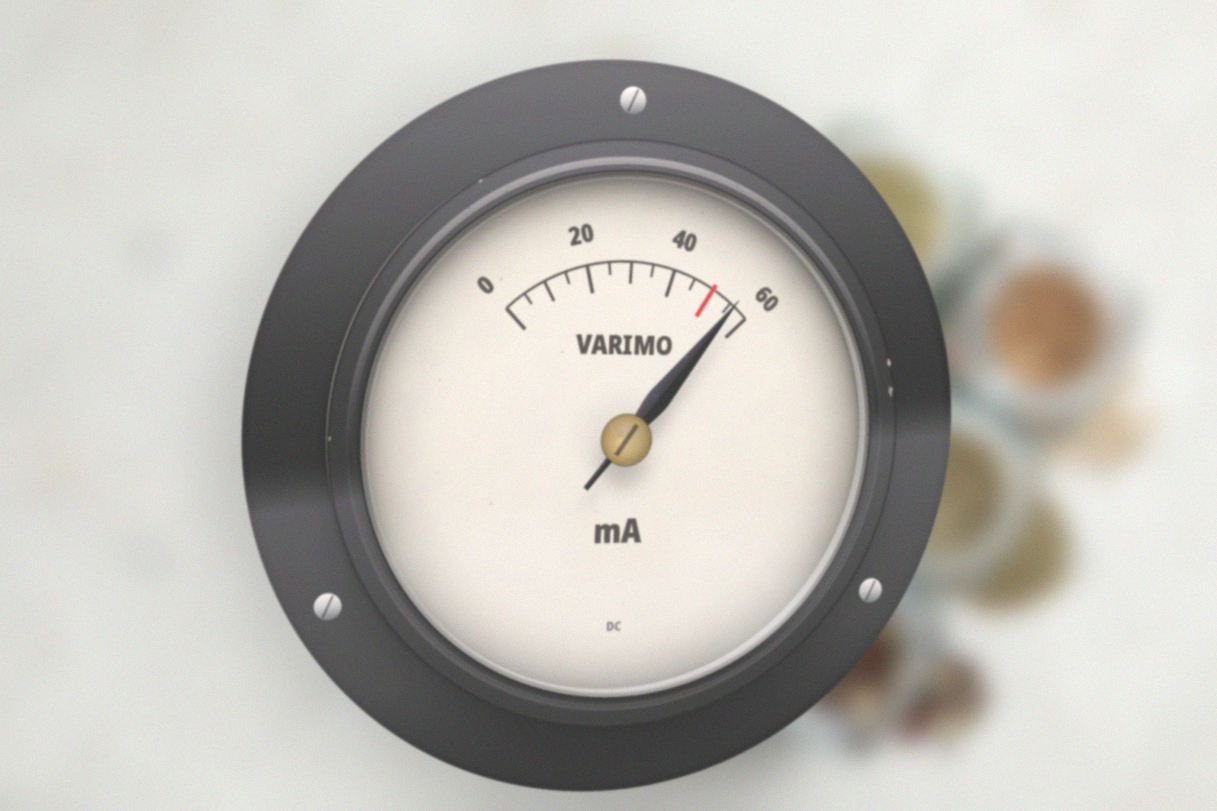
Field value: 55 mA
